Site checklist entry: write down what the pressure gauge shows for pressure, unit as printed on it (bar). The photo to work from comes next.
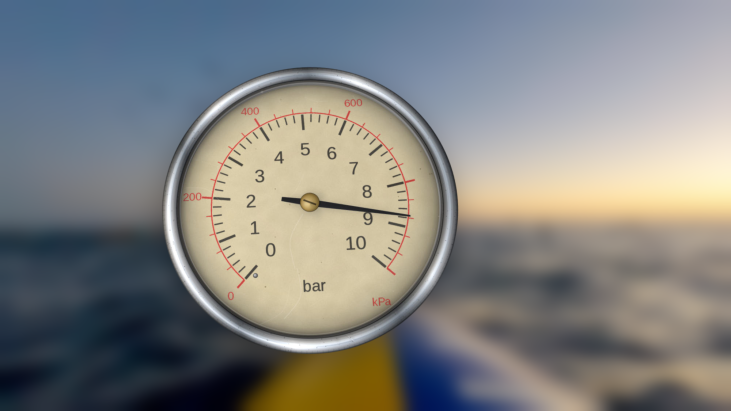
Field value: 8.8 bar
